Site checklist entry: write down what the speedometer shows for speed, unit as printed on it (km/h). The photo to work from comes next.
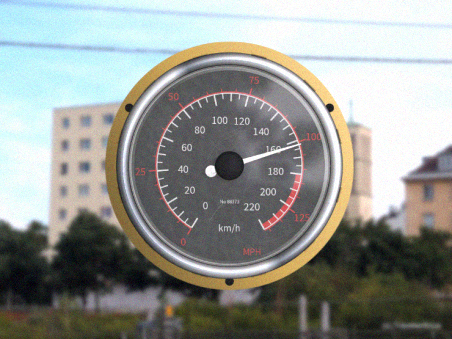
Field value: 162.5 km/h
